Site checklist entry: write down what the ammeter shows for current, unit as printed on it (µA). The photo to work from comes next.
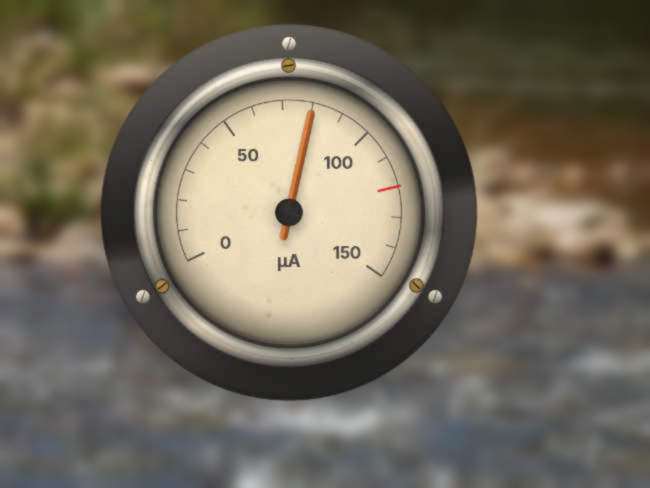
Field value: 80 µA
